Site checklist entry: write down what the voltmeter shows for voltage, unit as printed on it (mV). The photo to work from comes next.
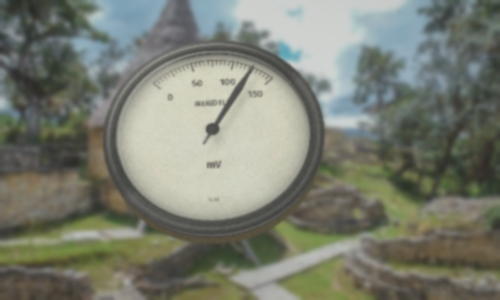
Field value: 125 mV
